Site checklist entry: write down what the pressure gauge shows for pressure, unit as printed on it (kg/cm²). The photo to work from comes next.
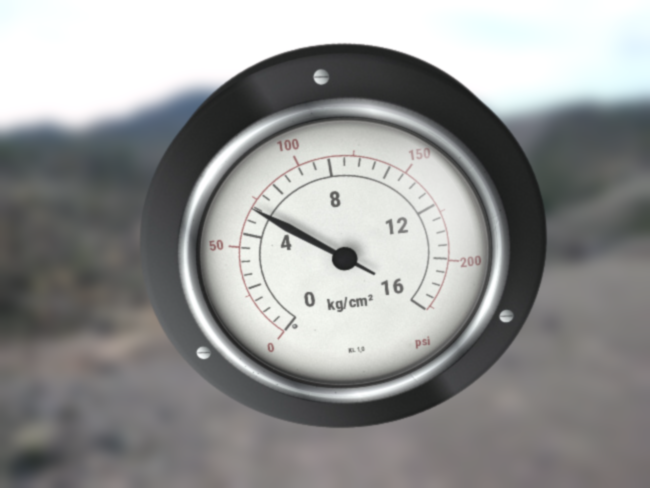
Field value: 5 kg/cm²
